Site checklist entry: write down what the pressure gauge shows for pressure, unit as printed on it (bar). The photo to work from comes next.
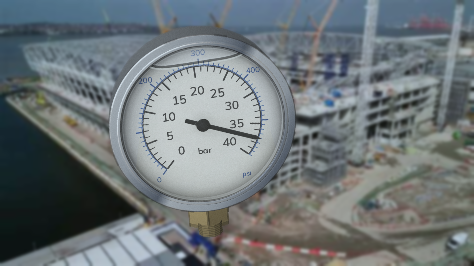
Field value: 37 bar
